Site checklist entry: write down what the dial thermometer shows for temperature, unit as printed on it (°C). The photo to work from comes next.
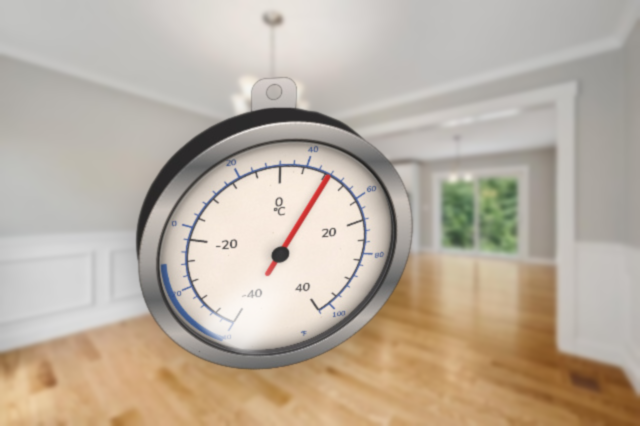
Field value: 8 °C
